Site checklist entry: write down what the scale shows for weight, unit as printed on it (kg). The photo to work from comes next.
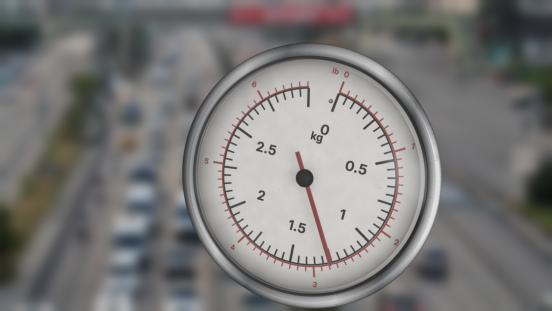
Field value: 1.25 kg
